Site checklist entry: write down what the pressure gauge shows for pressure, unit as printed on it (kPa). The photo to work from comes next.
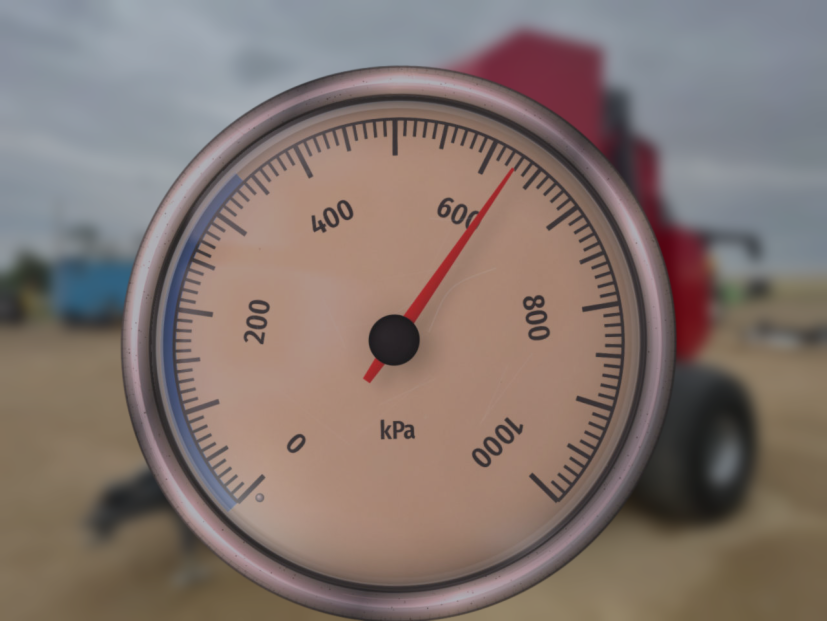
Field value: 630 kPa
